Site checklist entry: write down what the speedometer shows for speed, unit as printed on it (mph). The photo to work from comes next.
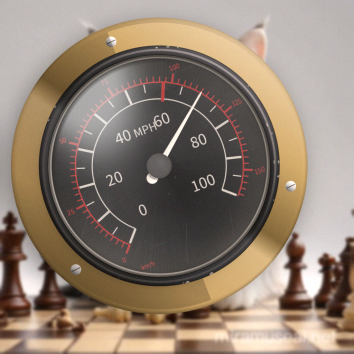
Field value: 70 mph
